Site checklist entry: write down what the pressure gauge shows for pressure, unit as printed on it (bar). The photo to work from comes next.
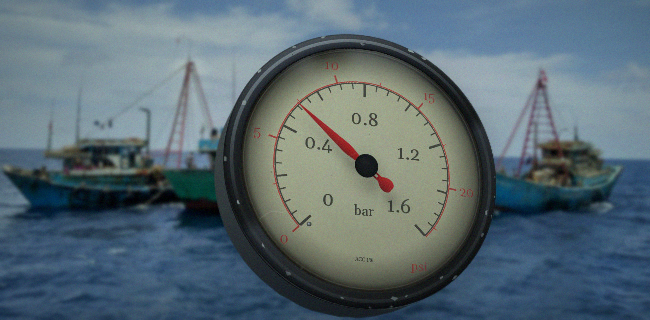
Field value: 0.5 bar
